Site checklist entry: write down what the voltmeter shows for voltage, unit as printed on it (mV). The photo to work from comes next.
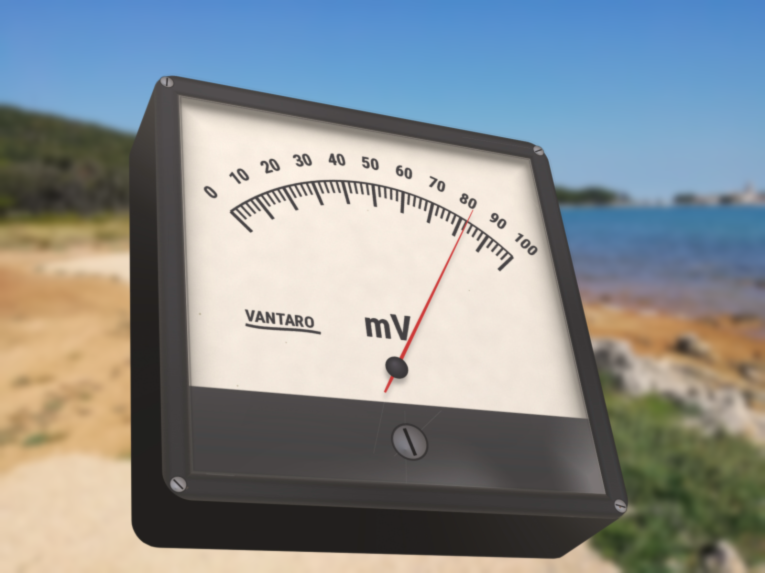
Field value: 82 mV
